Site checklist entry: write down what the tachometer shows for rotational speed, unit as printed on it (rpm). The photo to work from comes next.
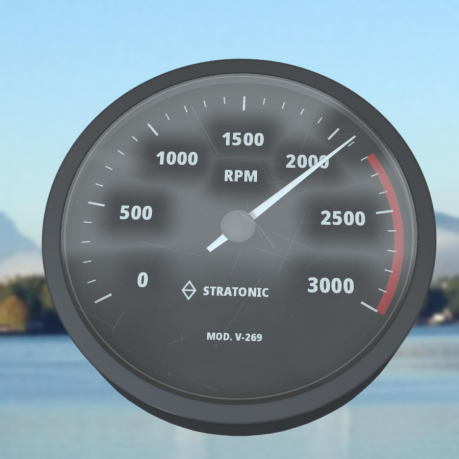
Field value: 2100 rpm
